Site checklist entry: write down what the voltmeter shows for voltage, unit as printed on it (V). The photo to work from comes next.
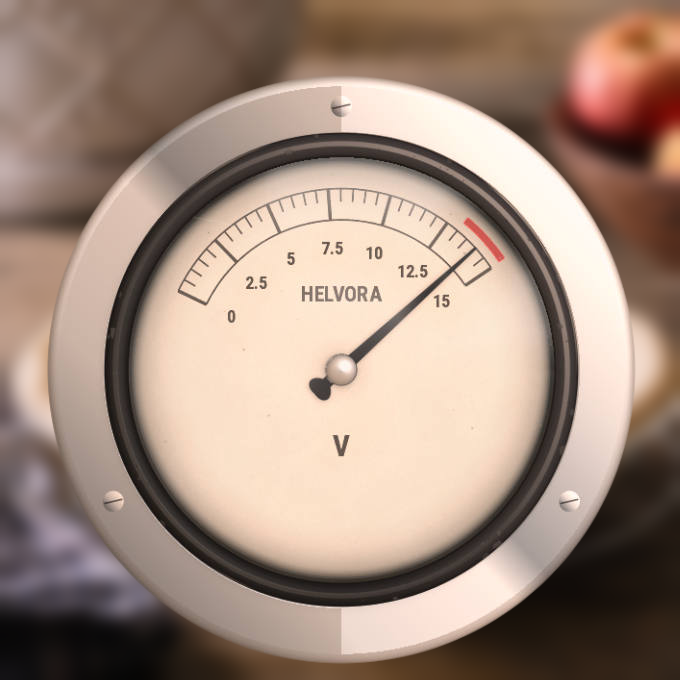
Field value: 14 V
